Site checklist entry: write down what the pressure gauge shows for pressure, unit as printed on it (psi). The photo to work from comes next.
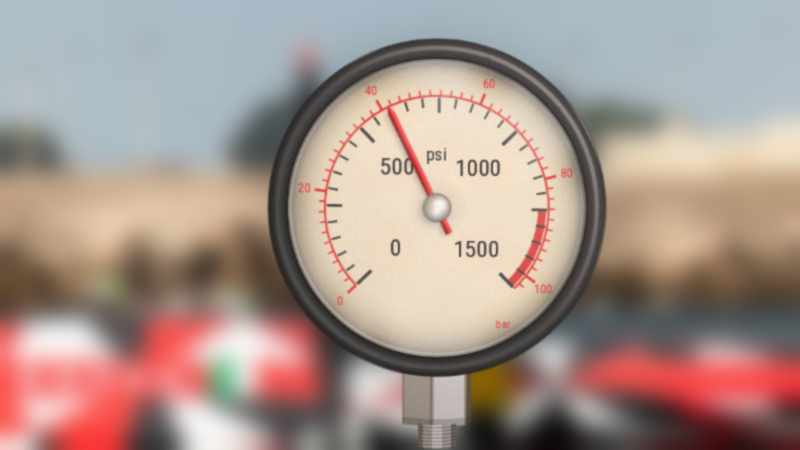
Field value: 600 psi
